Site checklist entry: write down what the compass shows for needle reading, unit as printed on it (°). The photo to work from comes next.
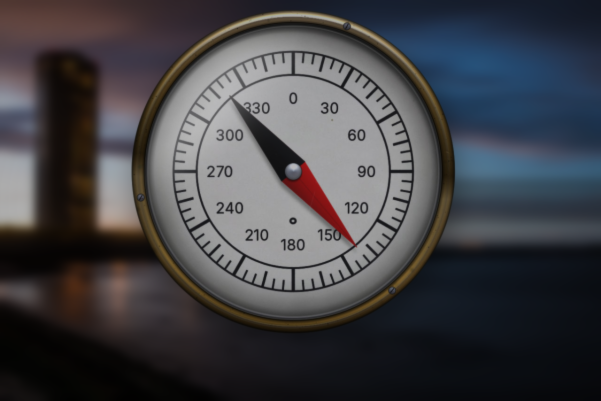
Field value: 140 °
